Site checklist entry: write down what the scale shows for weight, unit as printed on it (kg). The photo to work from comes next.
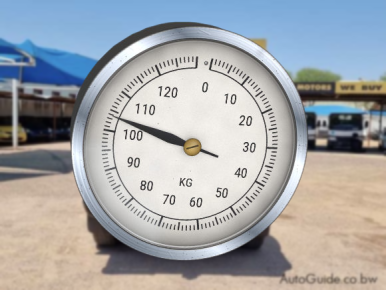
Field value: 104 kg
